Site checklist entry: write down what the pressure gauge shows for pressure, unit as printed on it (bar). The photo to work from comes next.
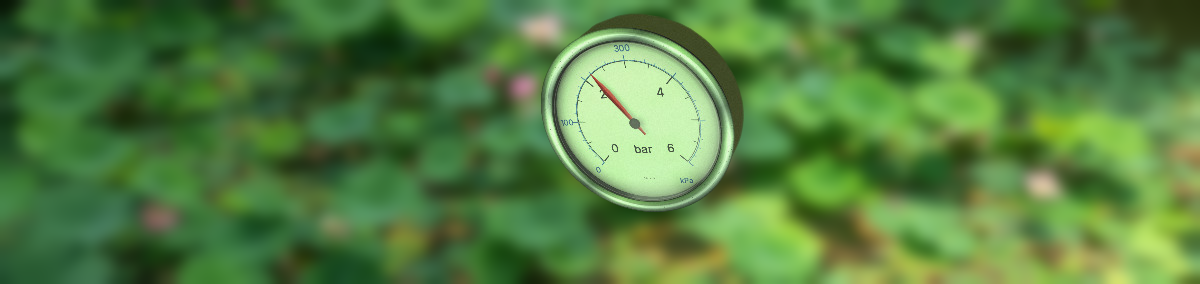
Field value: 2.25 bar
